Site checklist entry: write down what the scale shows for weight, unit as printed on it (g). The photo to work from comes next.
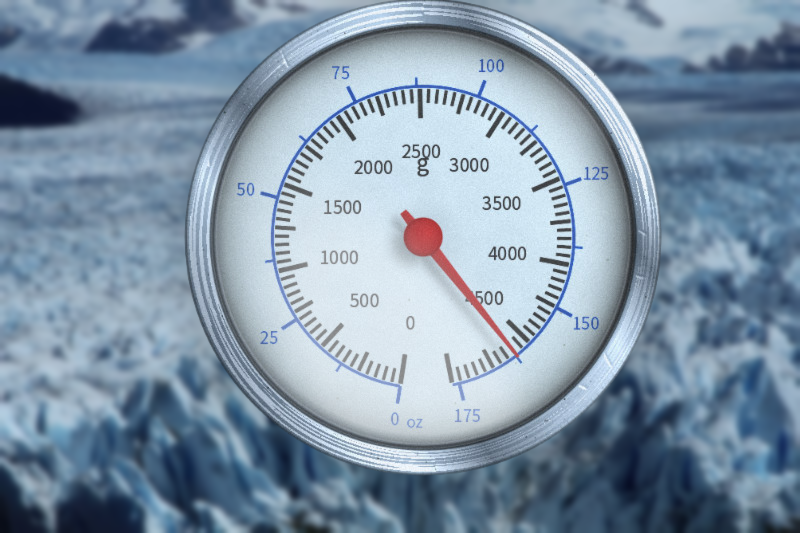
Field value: 4600 g
